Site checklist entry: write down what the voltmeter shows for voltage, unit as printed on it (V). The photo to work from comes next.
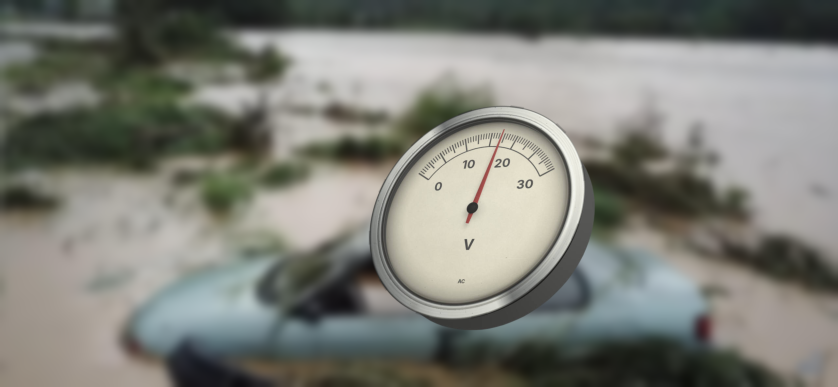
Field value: 17.5 V
